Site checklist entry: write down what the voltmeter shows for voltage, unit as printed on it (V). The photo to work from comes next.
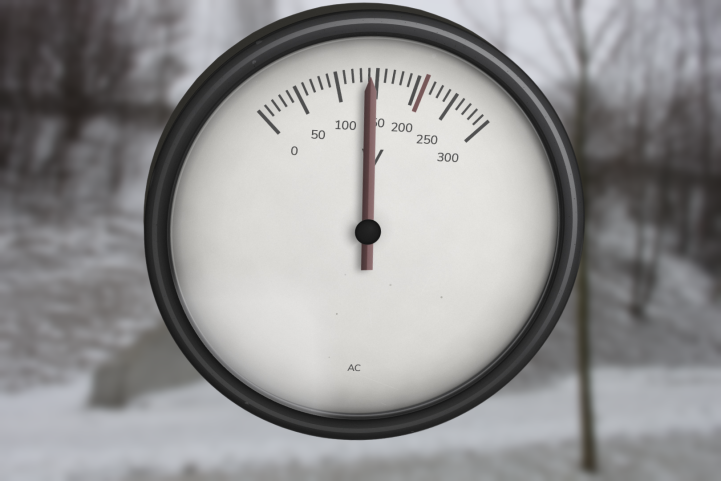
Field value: 140 V
